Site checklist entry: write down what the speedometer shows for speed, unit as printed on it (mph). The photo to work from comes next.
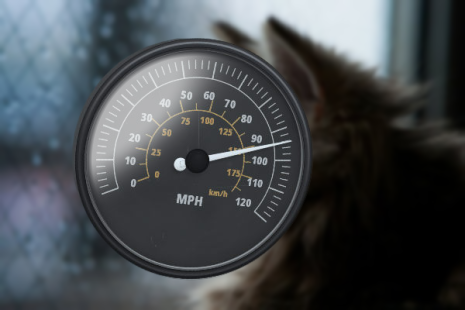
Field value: 94 mph
